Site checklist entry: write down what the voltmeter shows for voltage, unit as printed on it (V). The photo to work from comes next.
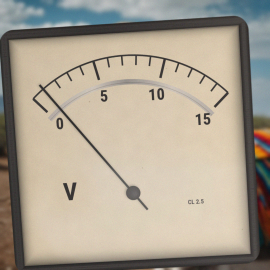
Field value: 1 V
